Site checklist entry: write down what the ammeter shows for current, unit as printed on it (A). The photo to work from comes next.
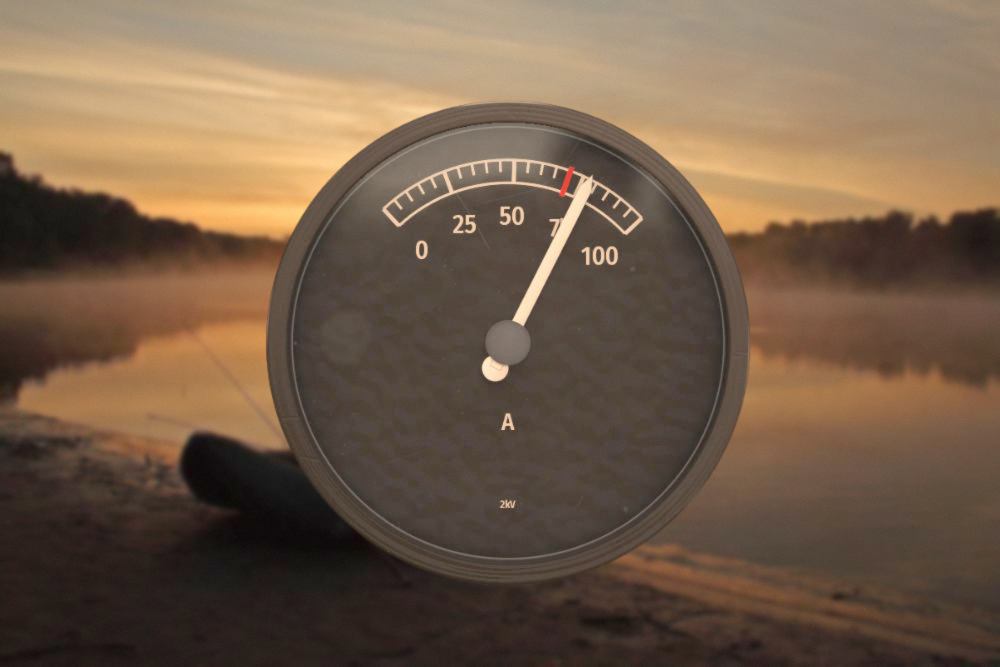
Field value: 77.5 A
